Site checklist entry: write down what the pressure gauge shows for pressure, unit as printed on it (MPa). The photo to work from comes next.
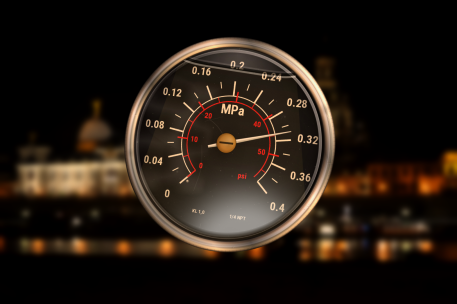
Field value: 0.31 MPa
